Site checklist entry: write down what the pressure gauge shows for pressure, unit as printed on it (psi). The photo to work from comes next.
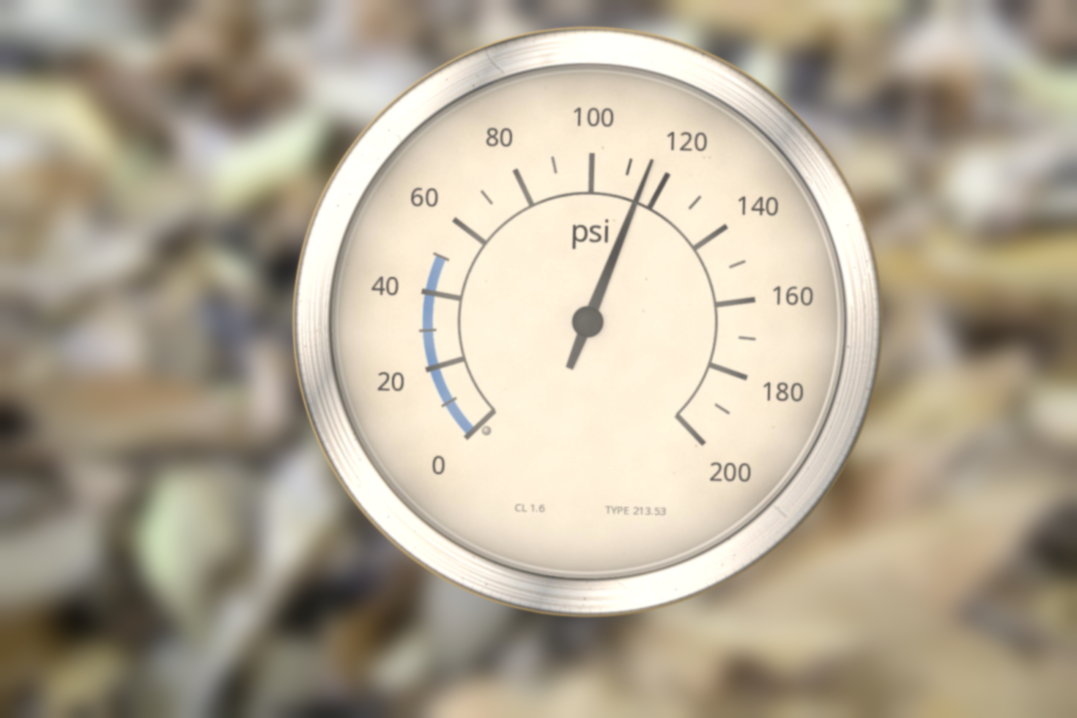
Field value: 115 psi
